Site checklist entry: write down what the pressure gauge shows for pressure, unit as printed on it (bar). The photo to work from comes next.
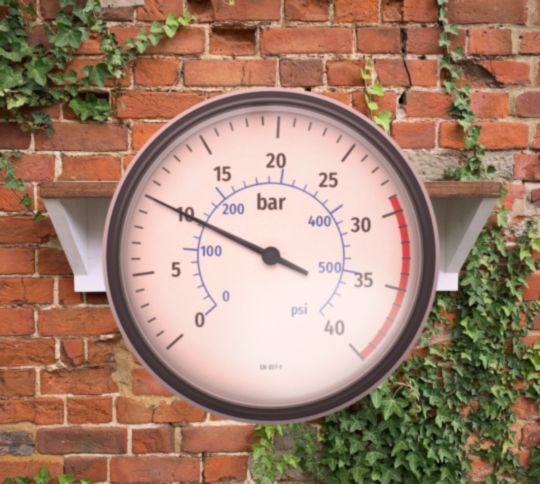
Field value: 10 bar
